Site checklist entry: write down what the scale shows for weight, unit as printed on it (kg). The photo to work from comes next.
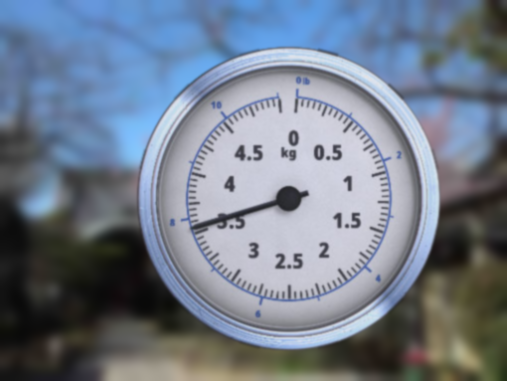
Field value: 3.55 kg
